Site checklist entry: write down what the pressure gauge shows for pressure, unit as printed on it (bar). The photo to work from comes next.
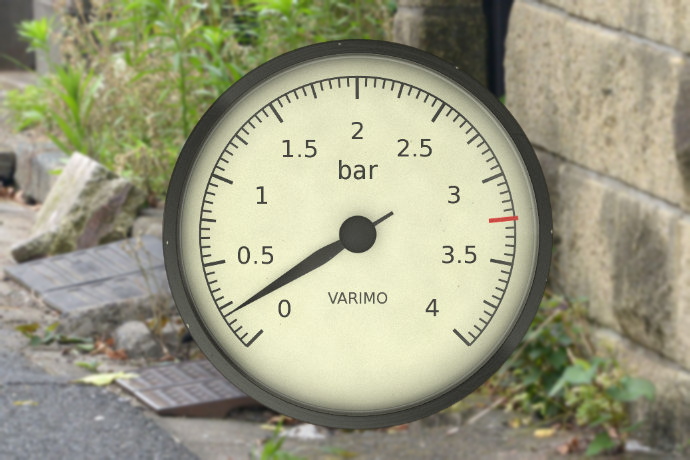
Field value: 0.2 bar
